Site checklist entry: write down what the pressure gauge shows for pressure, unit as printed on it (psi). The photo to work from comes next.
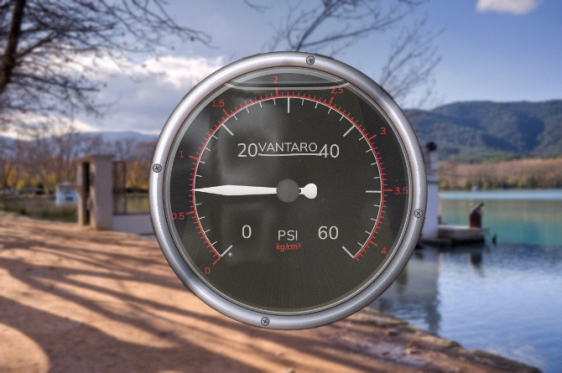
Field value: 10 psi
